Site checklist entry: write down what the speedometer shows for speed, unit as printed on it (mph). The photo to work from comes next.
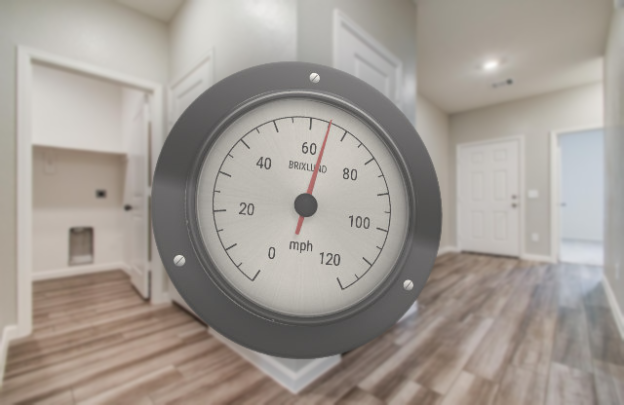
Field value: 65 mph
